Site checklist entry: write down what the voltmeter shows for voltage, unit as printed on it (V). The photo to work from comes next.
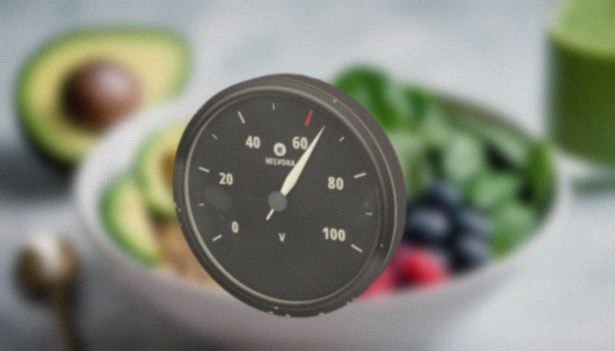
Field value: 65 V
